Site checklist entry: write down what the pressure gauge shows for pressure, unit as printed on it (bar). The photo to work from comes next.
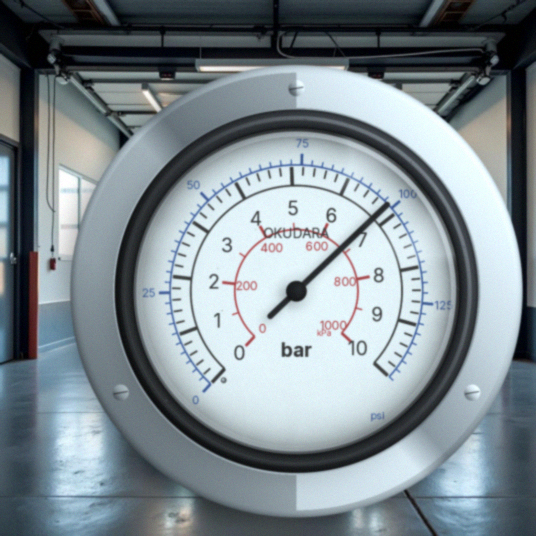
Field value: 6.8 bar
